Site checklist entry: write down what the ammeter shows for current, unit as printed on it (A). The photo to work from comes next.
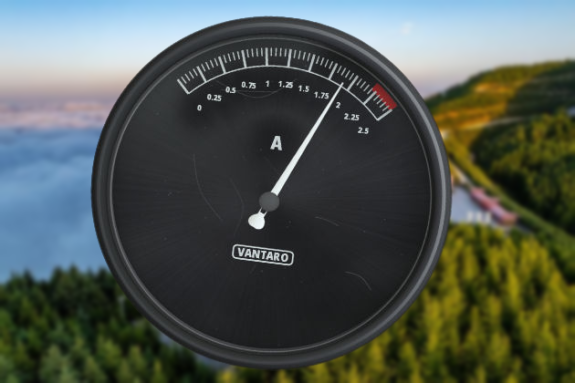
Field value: 1.9 A
